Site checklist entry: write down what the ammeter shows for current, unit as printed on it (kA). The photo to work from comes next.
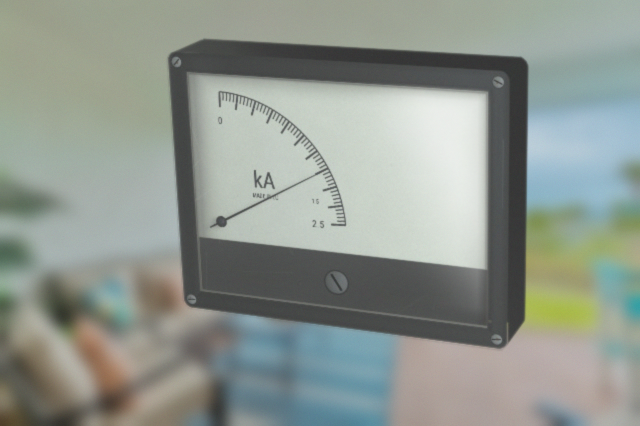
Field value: 1.75 kA
